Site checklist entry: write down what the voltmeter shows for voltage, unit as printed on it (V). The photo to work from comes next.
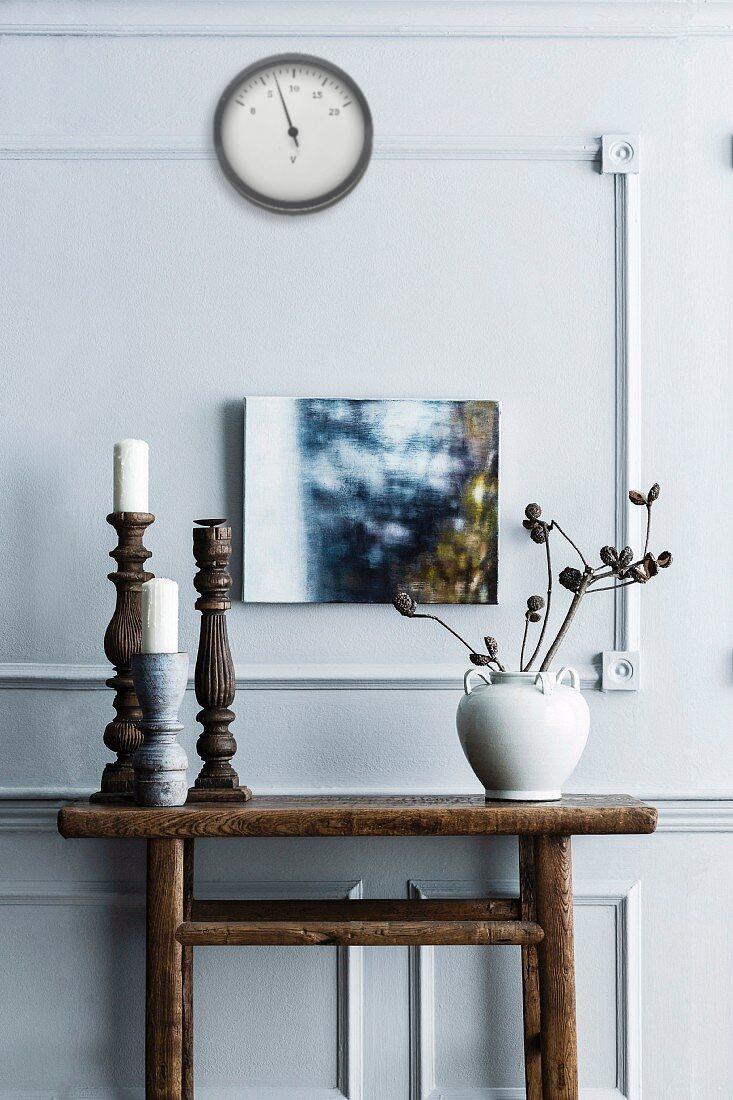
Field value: 7 V
